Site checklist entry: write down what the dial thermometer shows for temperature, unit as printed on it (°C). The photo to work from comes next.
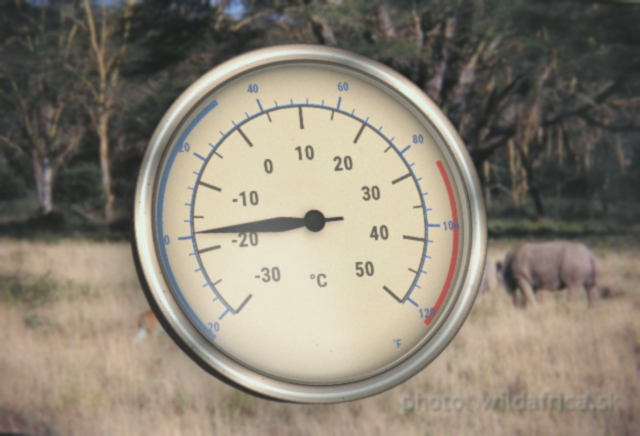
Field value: -17.5 °C
